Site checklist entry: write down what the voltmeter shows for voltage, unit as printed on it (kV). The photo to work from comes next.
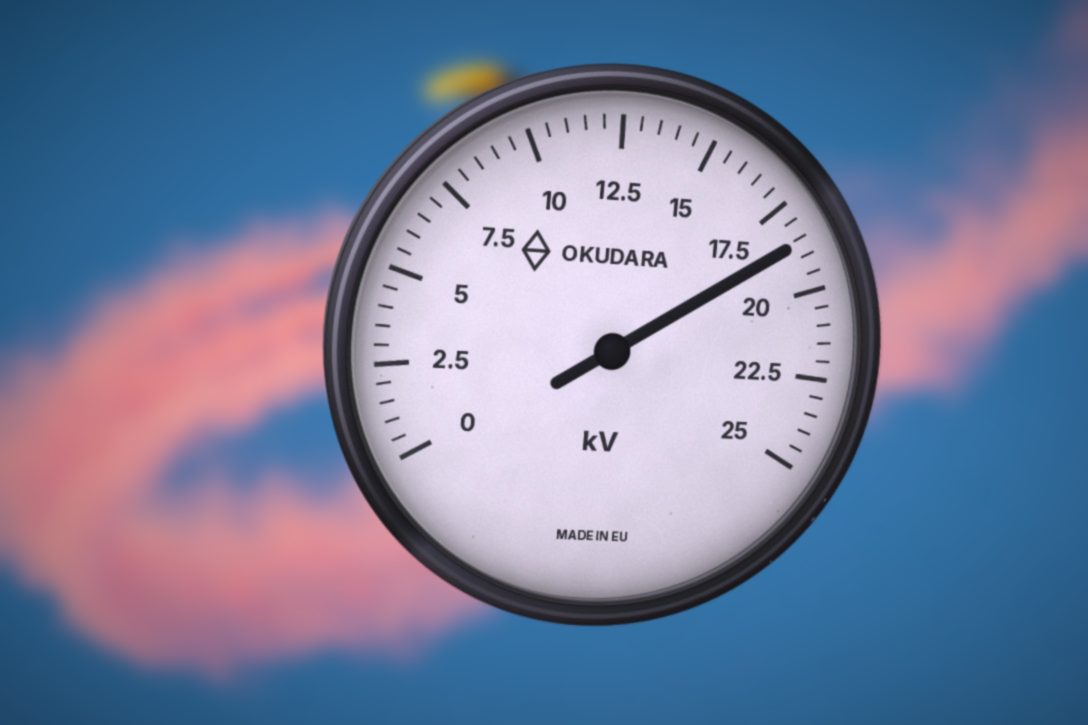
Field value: 18.5 kV
